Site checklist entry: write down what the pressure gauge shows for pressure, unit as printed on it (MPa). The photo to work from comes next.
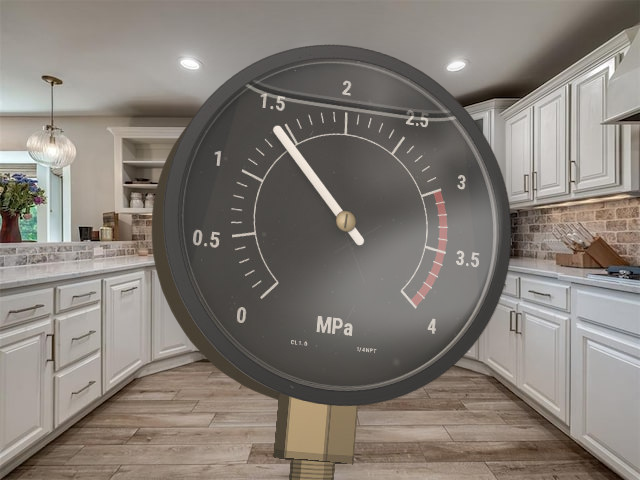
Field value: 1.4 MPa
